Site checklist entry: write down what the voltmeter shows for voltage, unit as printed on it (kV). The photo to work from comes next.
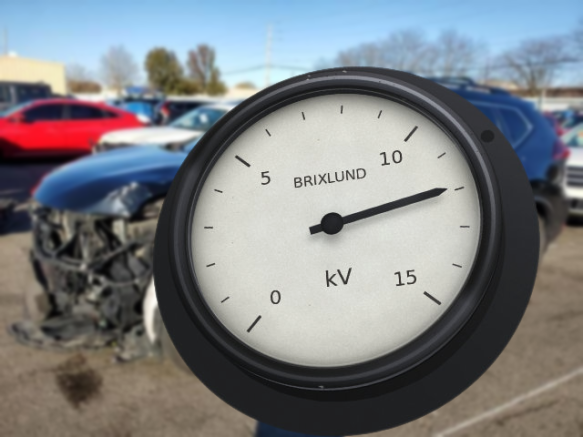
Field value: 12 kV
